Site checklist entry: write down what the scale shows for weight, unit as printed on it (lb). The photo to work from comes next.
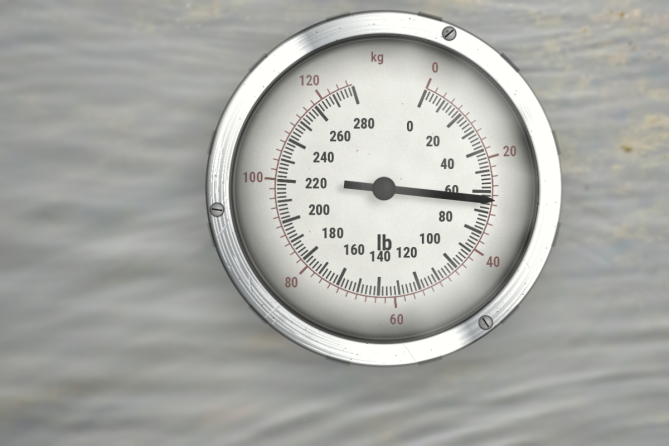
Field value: 64 lb
